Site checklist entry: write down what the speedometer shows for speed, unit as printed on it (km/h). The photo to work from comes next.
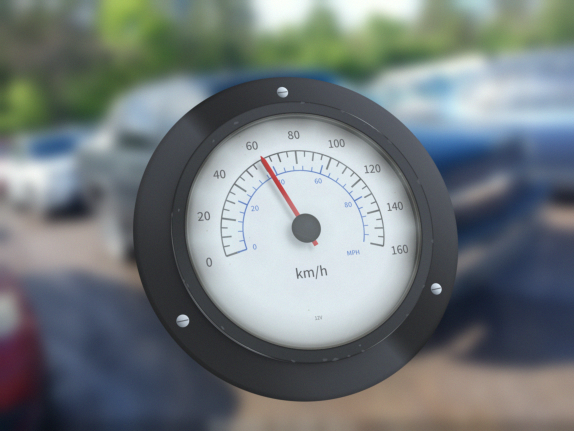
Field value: 60 km/h
